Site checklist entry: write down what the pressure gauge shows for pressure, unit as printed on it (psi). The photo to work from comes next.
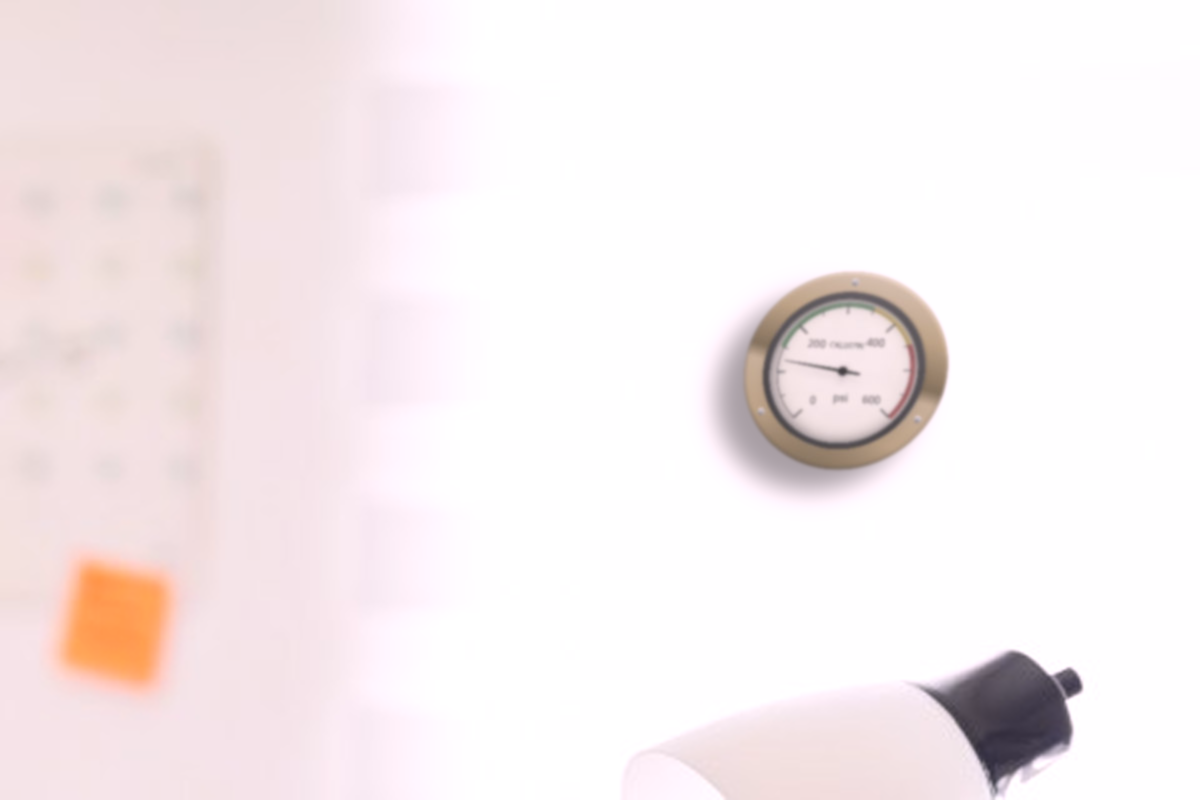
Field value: 125 psi
